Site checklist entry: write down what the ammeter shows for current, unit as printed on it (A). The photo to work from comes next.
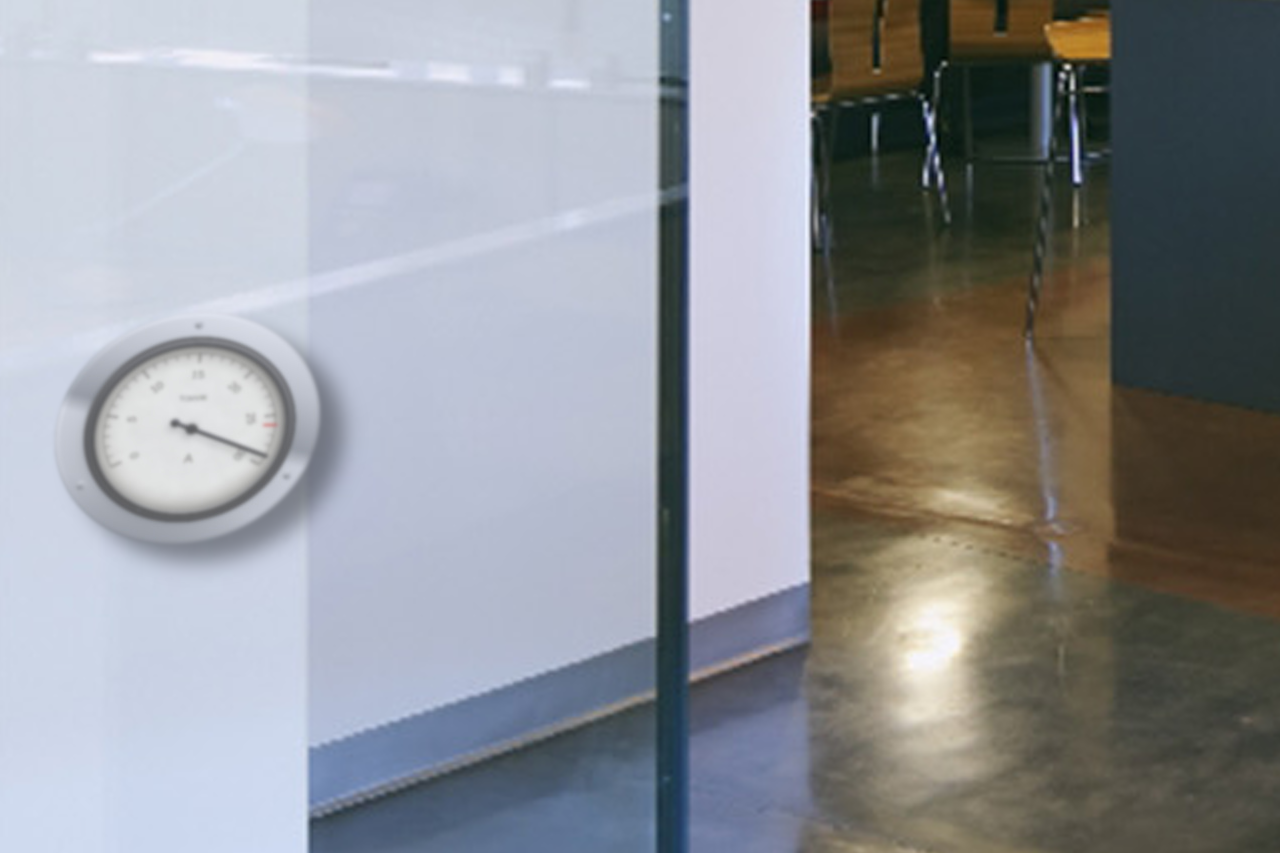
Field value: 29 A
